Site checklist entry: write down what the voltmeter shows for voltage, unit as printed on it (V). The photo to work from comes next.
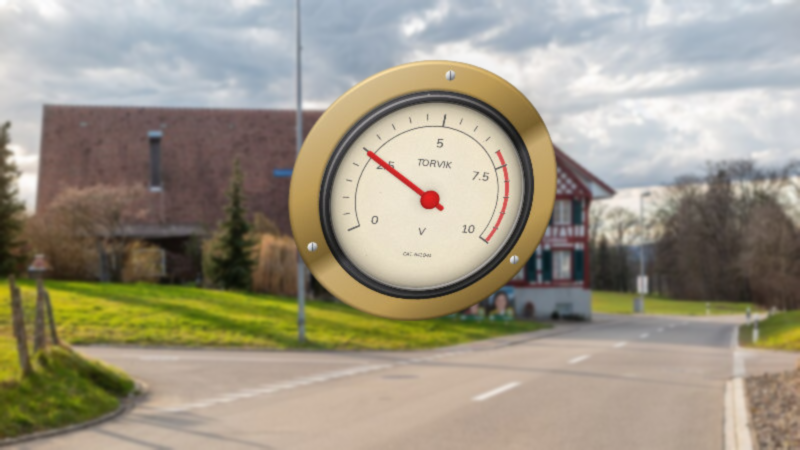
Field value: 2.5 V
